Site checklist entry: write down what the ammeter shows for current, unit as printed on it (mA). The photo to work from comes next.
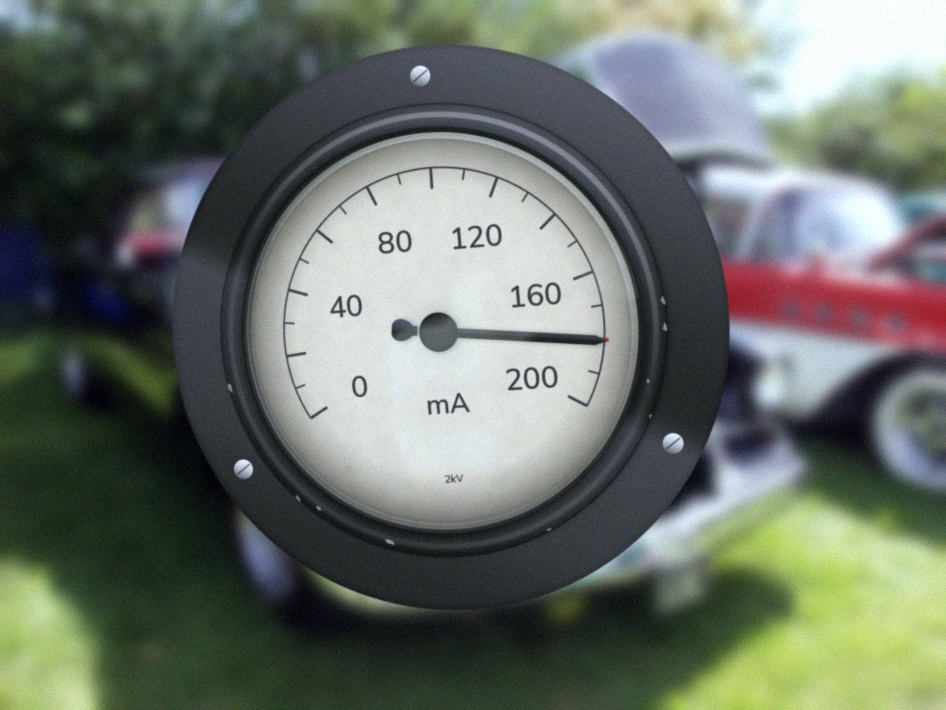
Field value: 180 mA
